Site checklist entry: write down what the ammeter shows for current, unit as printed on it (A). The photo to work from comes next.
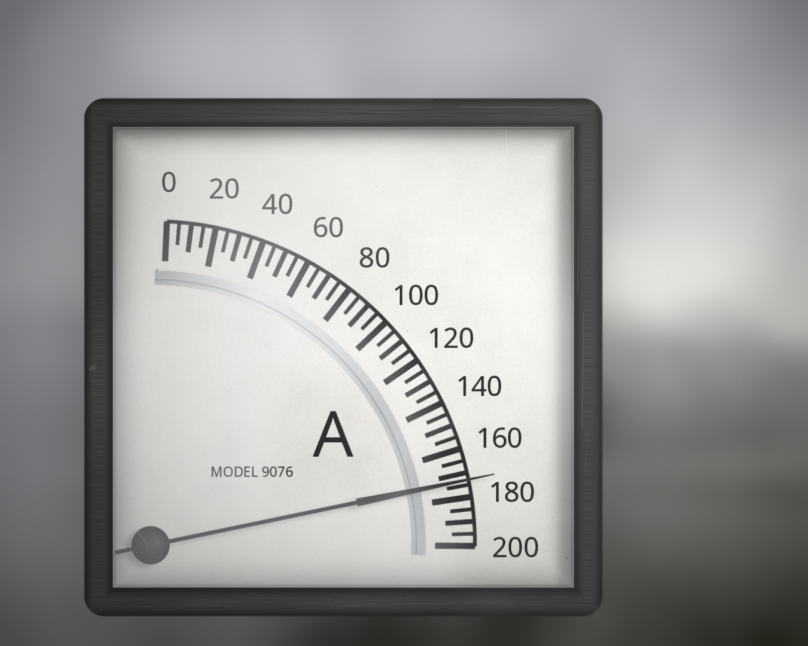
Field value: 172.5 A
